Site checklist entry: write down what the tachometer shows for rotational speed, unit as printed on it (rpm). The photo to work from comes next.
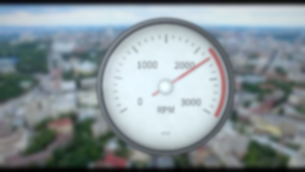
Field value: 2200 rpm
